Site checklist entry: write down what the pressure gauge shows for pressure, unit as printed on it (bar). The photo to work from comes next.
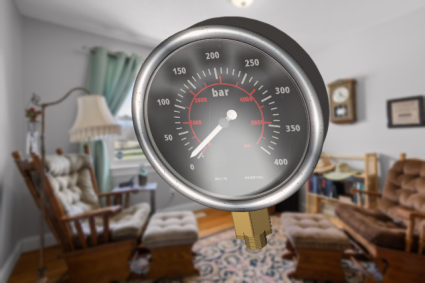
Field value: 10 bar
